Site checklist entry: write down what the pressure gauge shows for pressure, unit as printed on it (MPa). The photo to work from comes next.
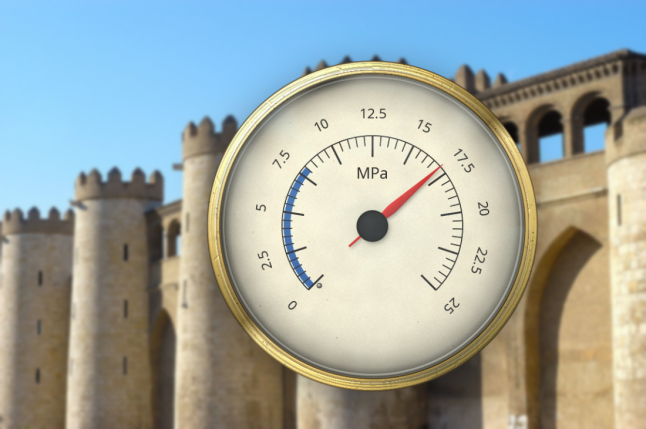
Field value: 17 MPa
